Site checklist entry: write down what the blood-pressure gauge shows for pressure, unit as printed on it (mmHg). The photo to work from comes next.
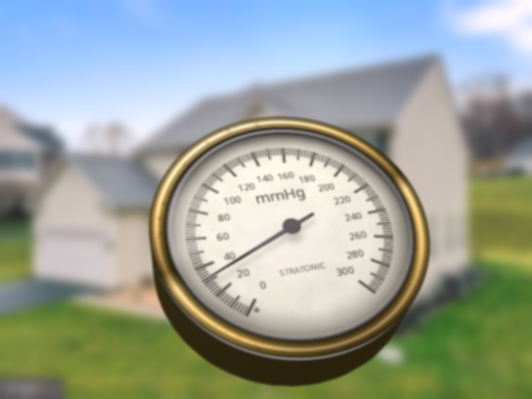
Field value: 30 mmHg
